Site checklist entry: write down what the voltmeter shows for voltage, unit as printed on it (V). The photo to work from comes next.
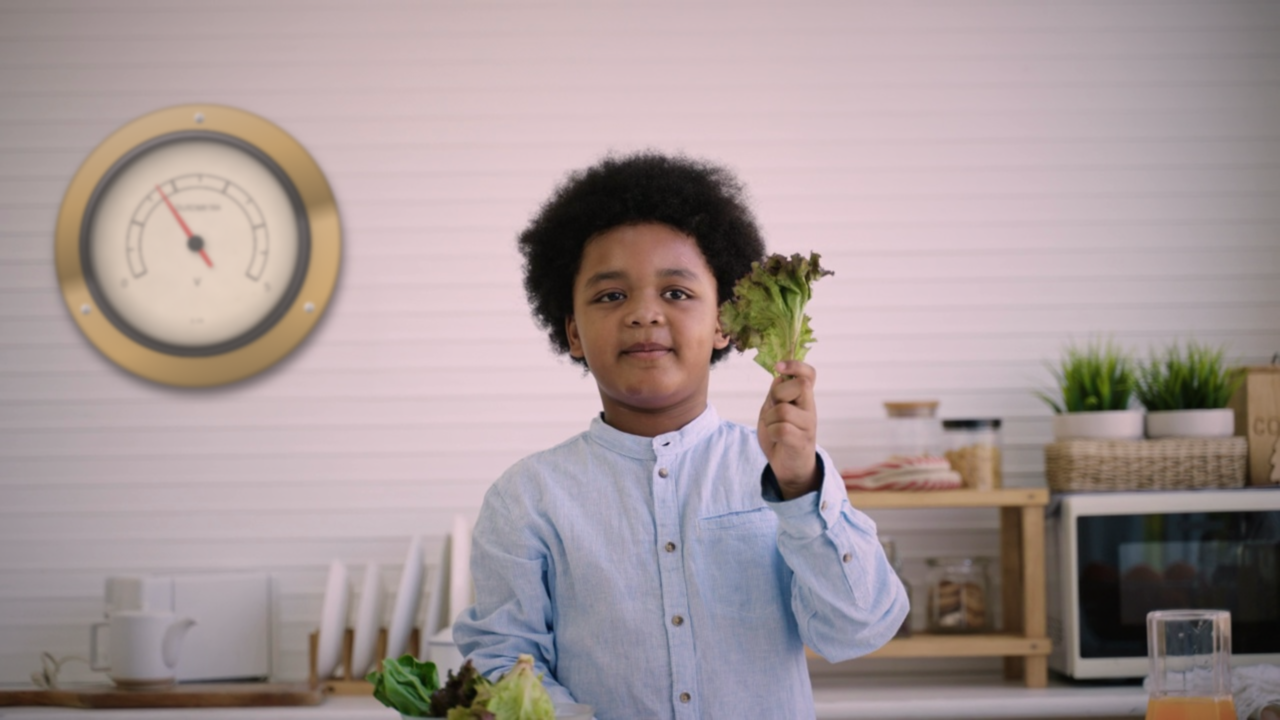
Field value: 1.75 V
